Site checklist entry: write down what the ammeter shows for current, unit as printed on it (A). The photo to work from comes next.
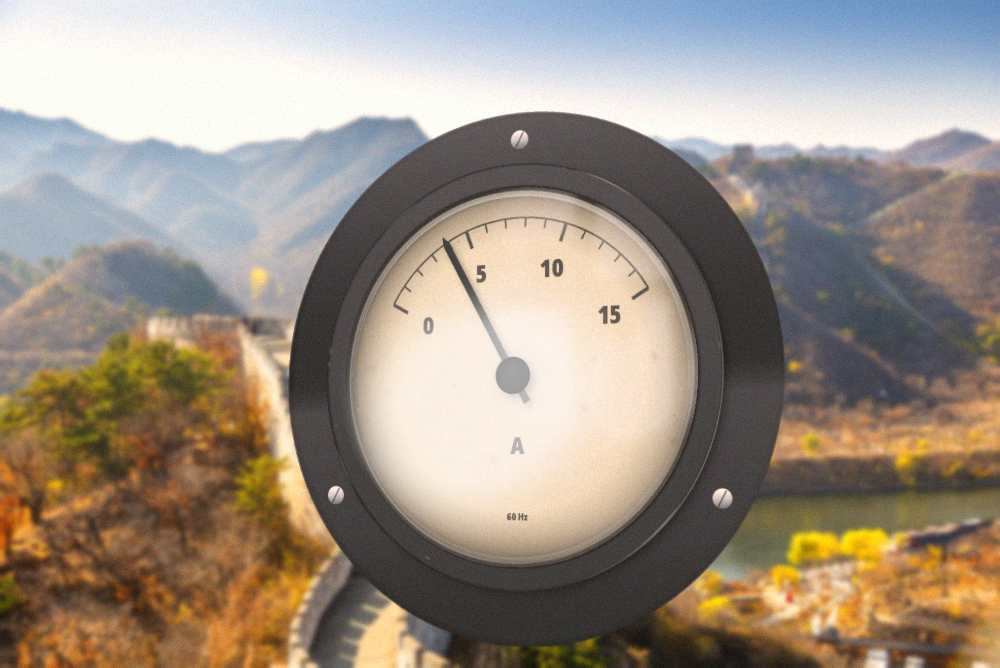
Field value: 4 A
